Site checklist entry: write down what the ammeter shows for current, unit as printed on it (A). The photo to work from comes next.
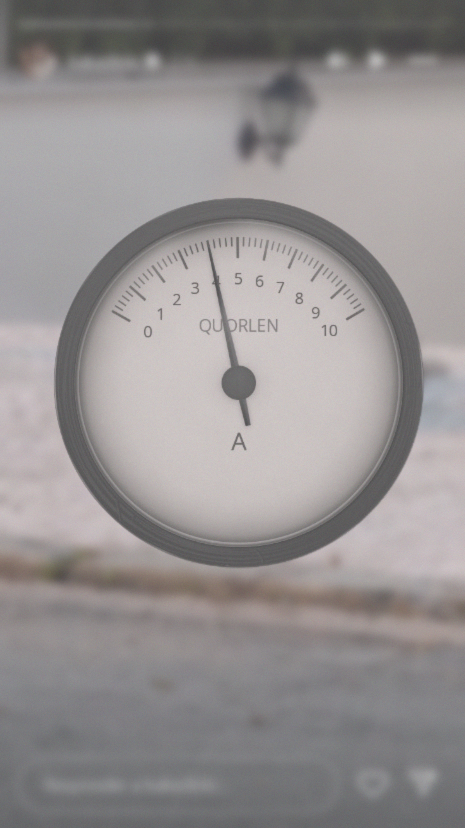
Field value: 4 A
